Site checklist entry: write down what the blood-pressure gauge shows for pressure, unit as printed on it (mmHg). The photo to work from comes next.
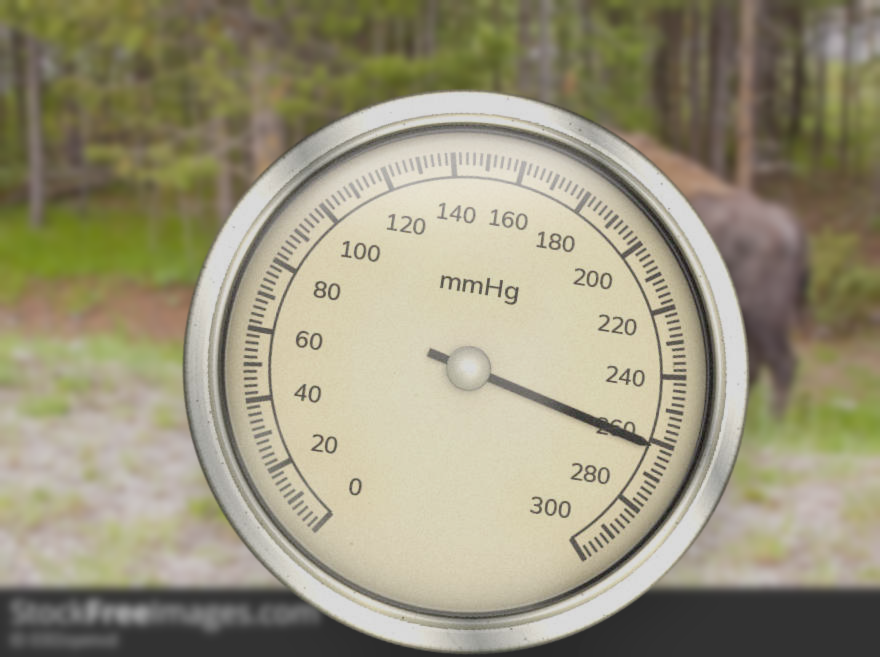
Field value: 262 mmHg
